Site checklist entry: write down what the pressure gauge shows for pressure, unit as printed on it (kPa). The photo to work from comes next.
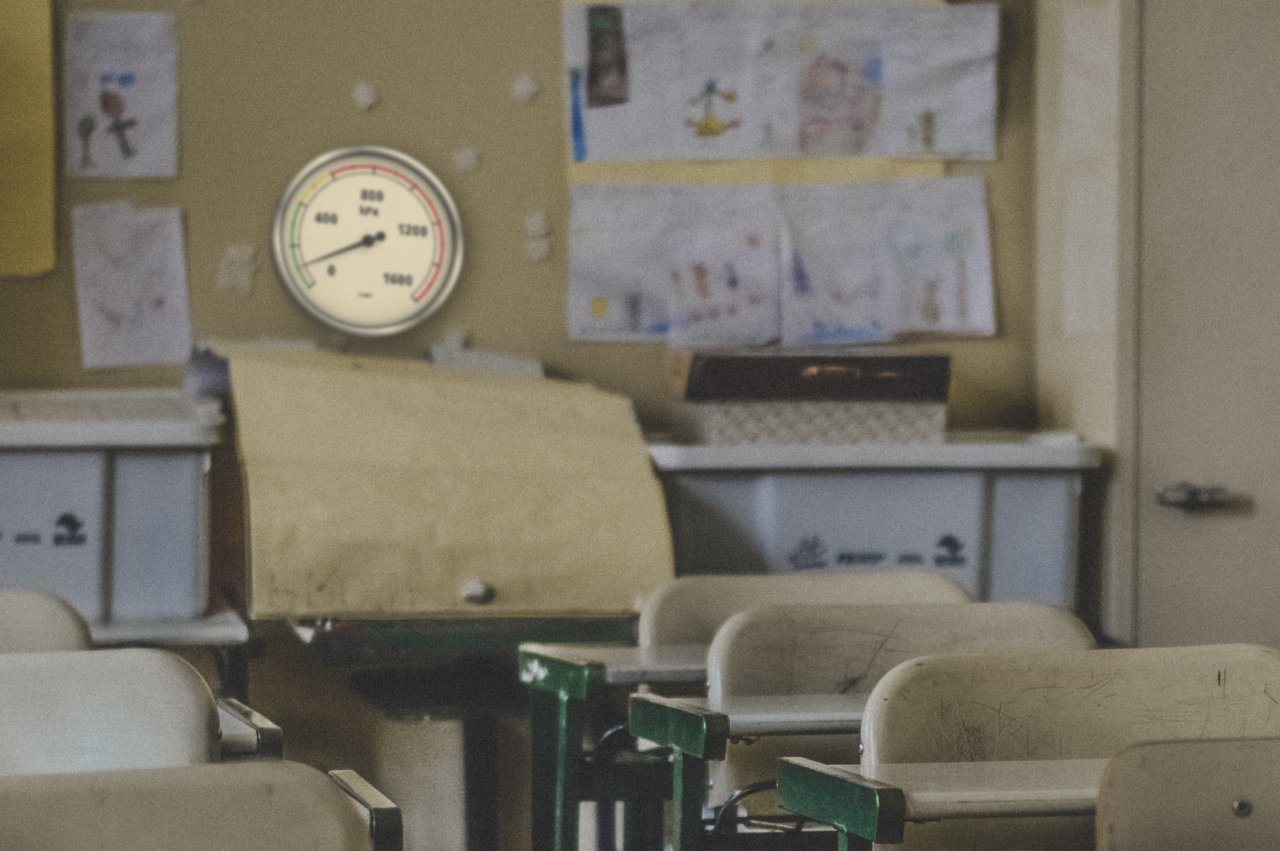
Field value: 100 kPa
